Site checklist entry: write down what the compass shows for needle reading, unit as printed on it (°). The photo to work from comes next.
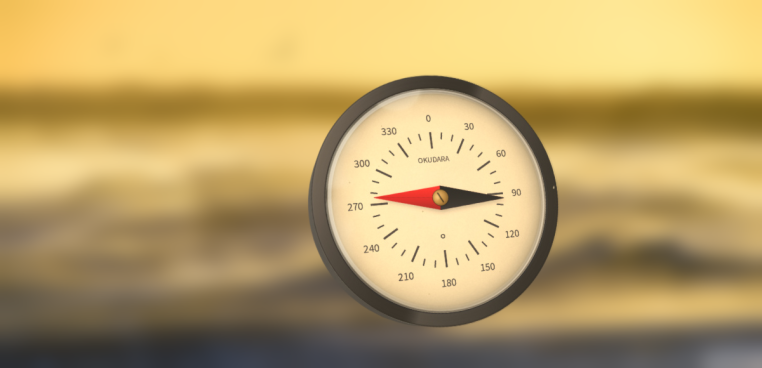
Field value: 275 °
